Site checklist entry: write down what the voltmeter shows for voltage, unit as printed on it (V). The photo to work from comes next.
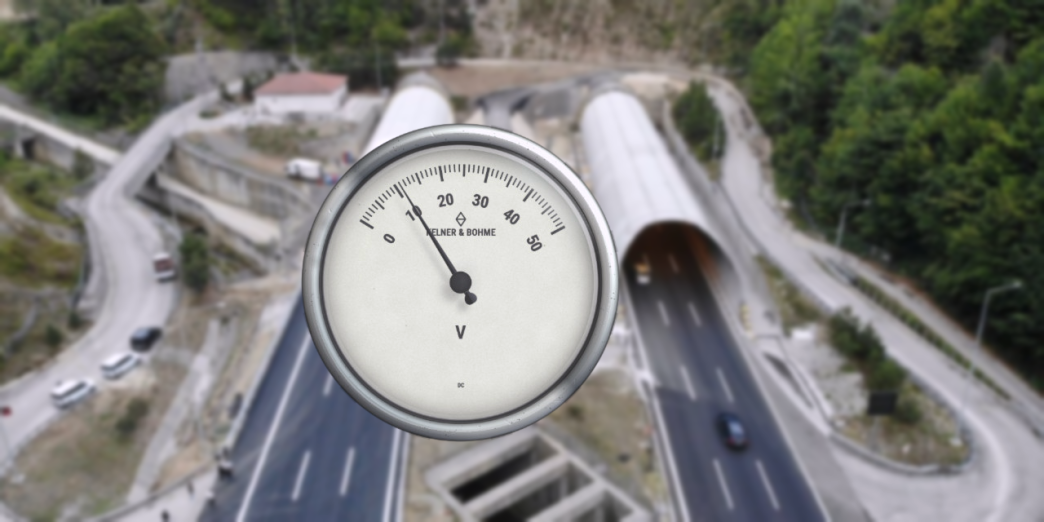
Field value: 11 V
